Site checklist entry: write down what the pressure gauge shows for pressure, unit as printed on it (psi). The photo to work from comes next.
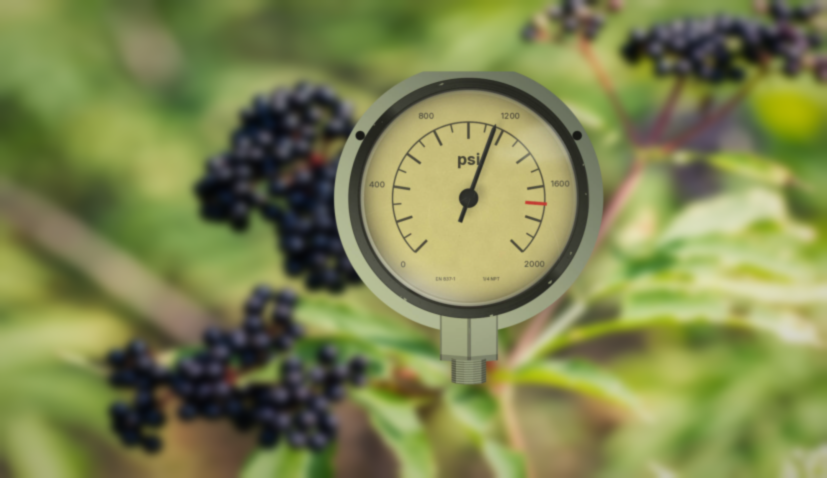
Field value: 1150 psi
